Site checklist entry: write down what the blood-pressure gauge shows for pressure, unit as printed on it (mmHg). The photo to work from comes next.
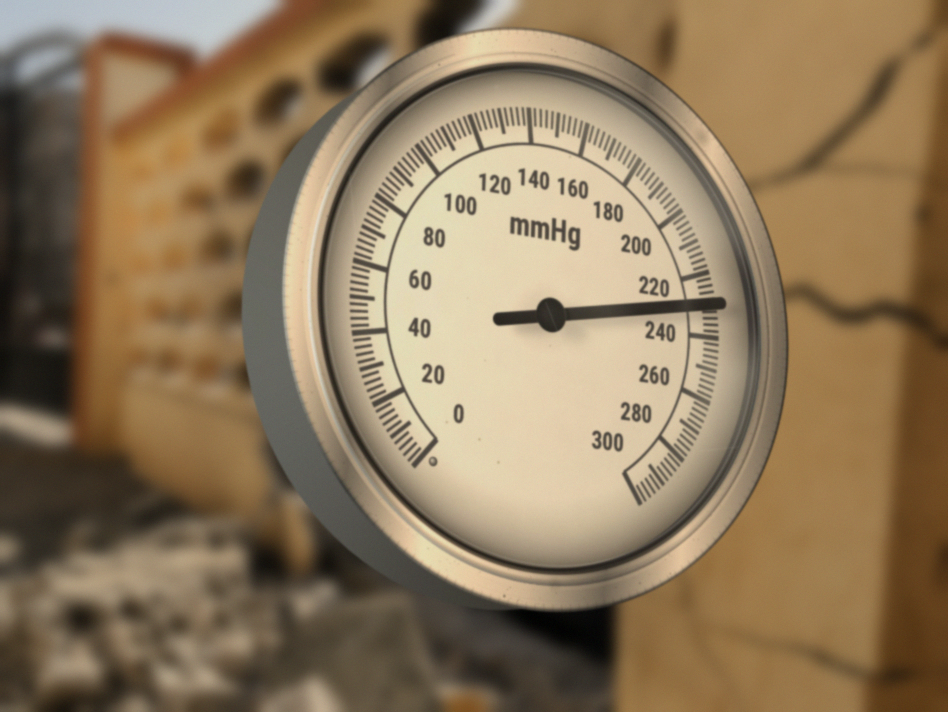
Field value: 230 mmHg
